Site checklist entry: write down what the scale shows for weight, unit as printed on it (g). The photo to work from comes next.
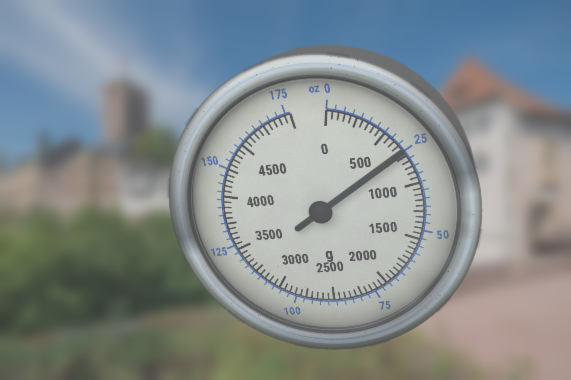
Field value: 700 g
